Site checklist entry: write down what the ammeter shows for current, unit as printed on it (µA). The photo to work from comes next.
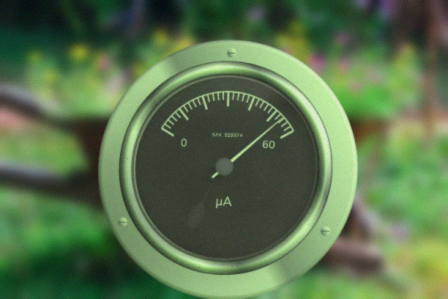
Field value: 54 µA
